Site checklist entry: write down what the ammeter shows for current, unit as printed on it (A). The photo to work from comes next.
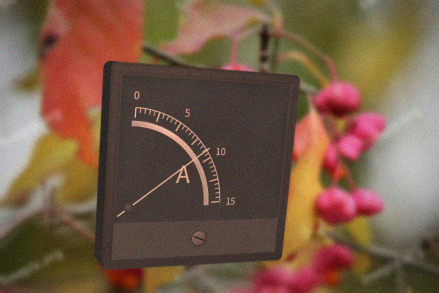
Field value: 9 A
